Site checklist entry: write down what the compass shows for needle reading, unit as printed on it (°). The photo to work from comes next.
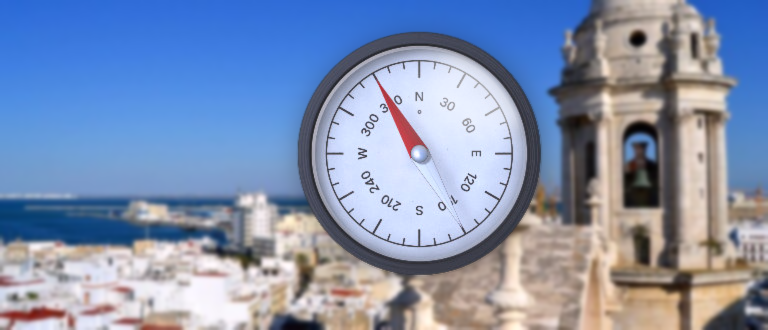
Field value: 330 °
